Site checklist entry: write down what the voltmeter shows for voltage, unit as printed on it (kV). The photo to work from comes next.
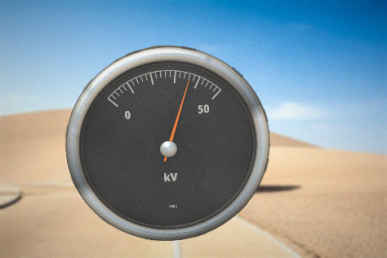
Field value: 36 kV
